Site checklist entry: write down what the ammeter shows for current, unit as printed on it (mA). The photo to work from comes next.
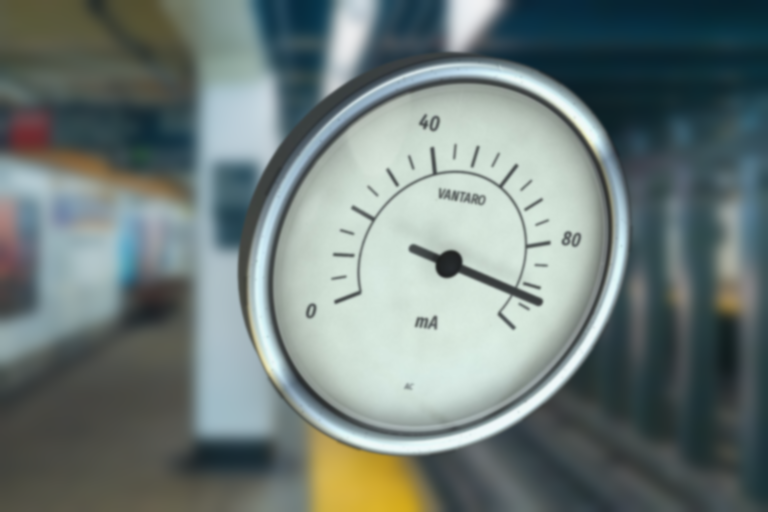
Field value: 92.5 mA
